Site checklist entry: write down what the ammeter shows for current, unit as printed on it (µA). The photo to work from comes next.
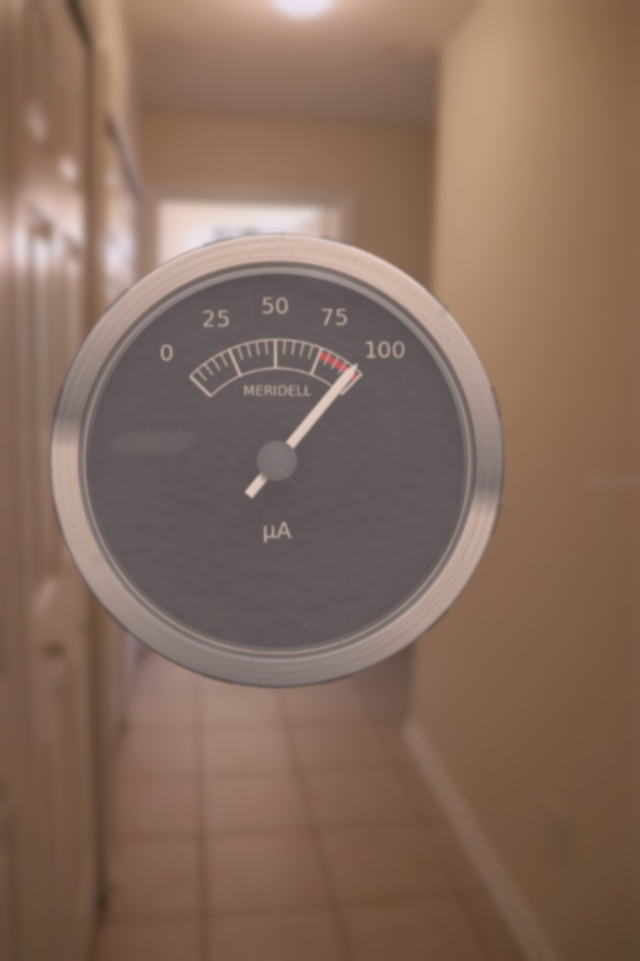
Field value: 95 µA
